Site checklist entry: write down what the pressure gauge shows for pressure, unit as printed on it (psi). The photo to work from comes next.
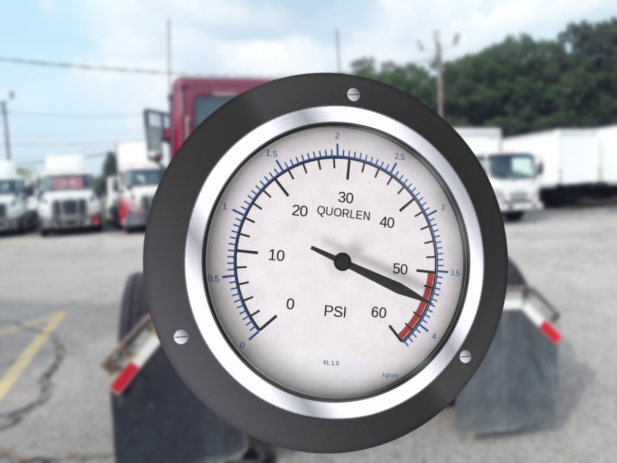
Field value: 54 psi
